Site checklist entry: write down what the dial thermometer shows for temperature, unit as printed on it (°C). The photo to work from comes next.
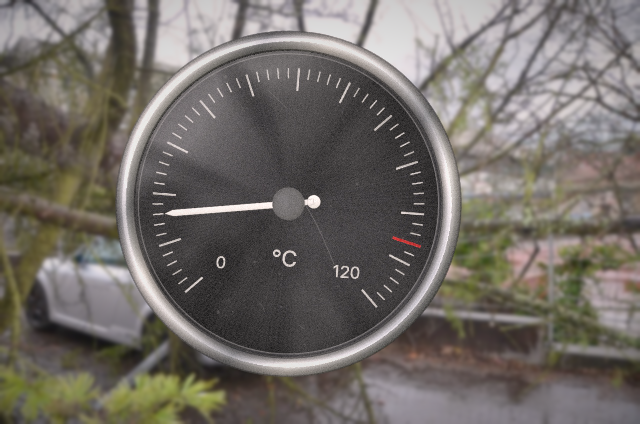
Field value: 16 °C
